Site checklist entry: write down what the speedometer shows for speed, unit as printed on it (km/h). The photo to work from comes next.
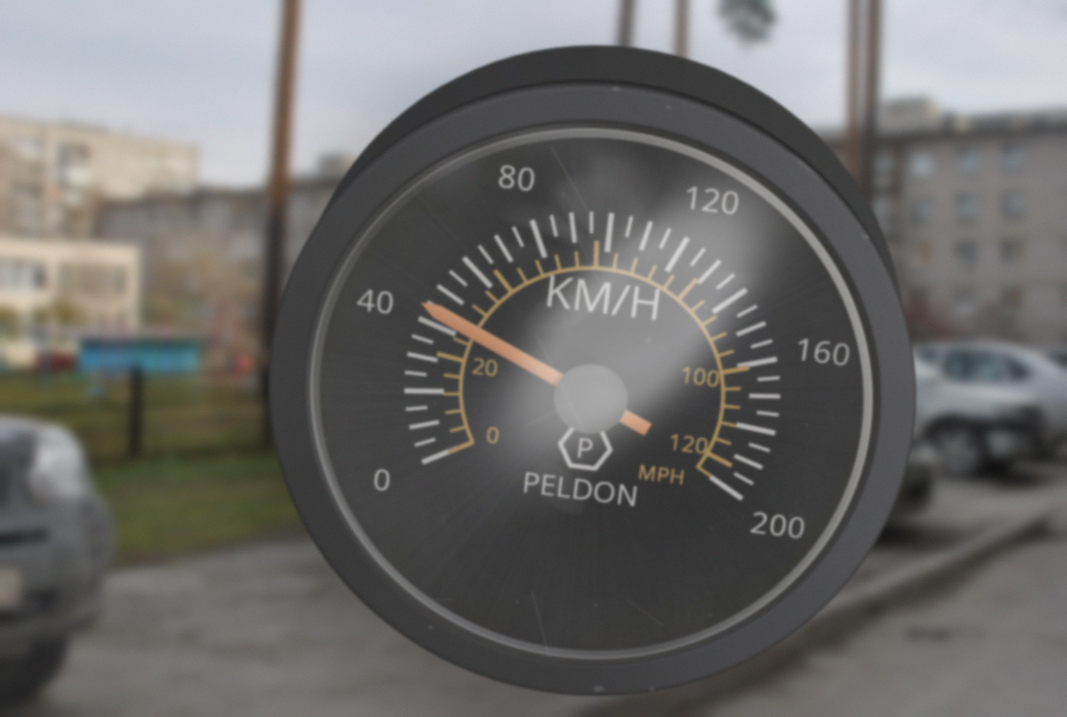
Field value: 45 km/h
